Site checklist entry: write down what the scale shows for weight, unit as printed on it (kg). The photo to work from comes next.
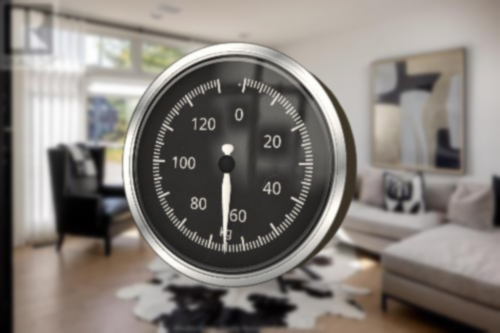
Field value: 65 kg
